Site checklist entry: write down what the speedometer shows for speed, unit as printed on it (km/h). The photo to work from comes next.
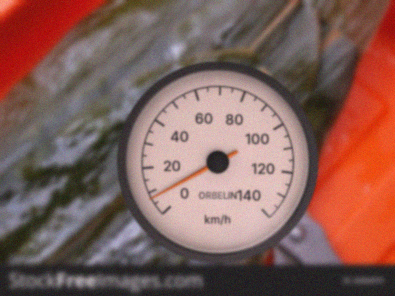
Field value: 7.5 km/h
